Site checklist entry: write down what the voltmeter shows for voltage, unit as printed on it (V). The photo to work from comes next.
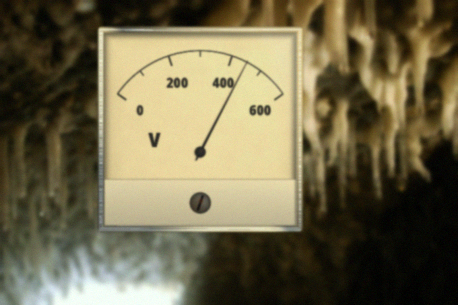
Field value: 450 V
